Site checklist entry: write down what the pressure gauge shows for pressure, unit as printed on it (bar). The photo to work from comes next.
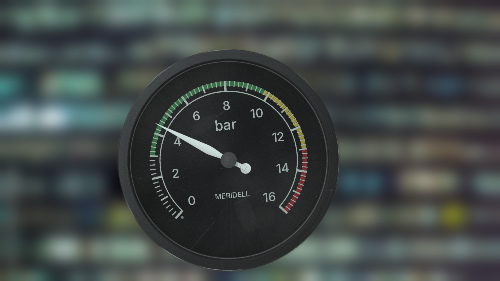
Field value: 4.4 bar
